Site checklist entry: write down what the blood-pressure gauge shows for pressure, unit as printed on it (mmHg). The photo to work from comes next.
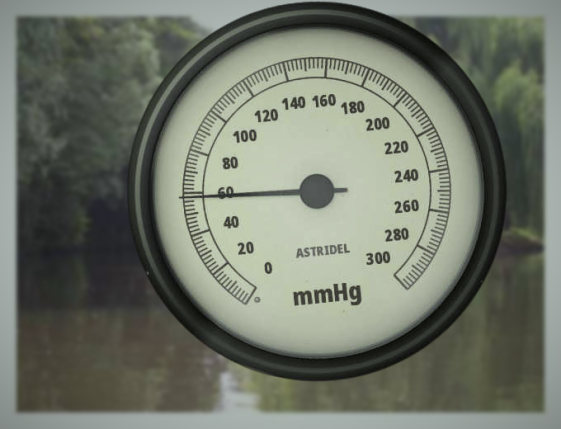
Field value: 58 mmHg
